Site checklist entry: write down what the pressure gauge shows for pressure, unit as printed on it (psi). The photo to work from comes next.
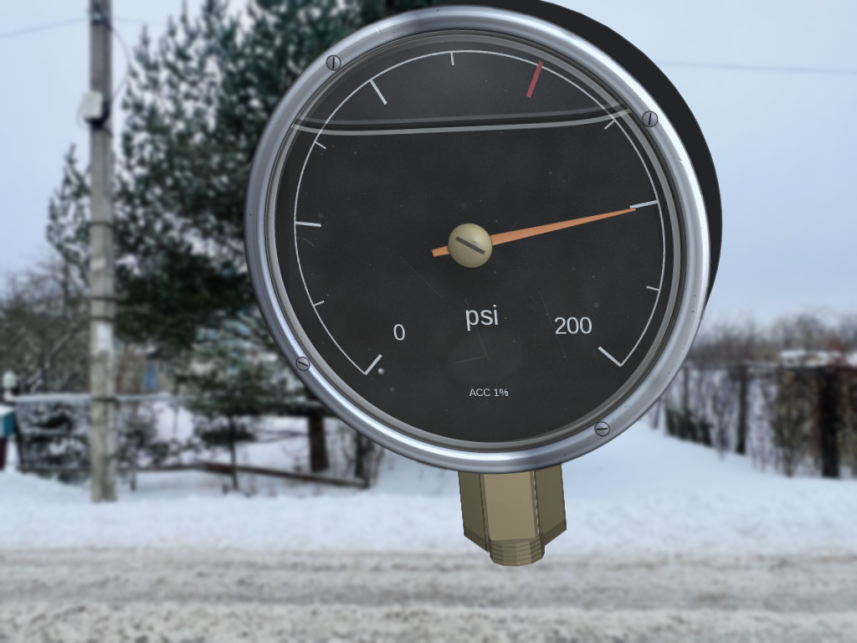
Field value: 160 psi
